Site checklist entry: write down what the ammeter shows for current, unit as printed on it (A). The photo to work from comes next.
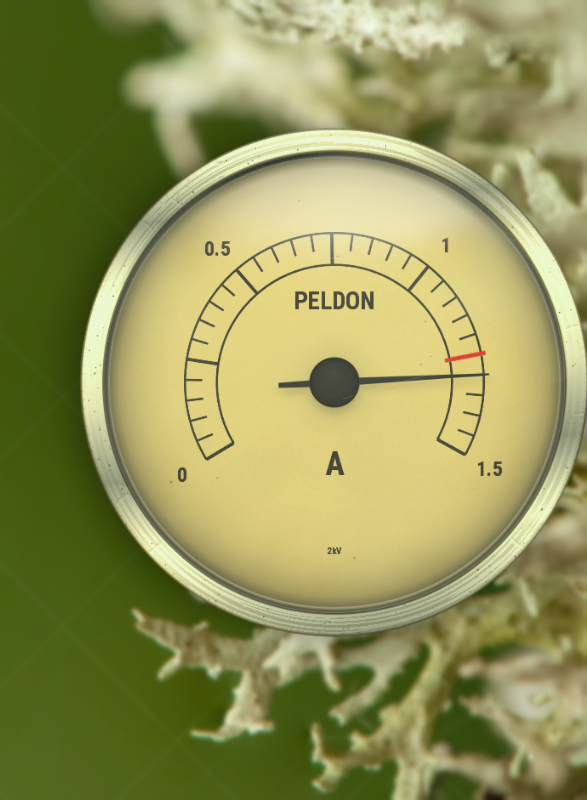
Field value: 1.3 A
